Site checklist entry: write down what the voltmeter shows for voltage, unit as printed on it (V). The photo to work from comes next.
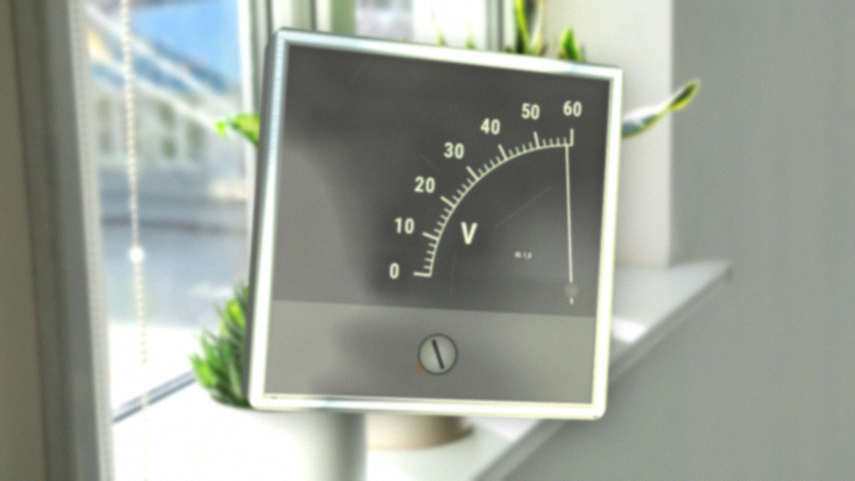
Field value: 58 V
